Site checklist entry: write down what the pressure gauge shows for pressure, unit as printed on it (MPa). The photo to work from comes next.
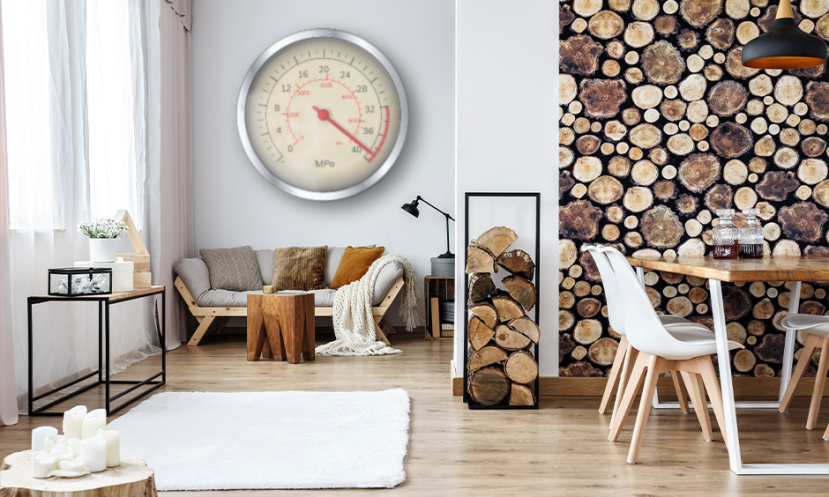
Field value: 39 MPa
